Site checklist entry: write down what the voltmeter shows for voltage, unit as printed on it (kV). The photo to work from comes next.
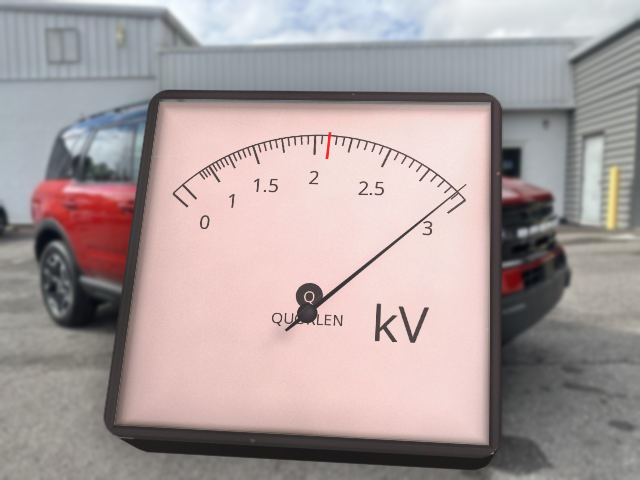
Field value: 2.95 kV
